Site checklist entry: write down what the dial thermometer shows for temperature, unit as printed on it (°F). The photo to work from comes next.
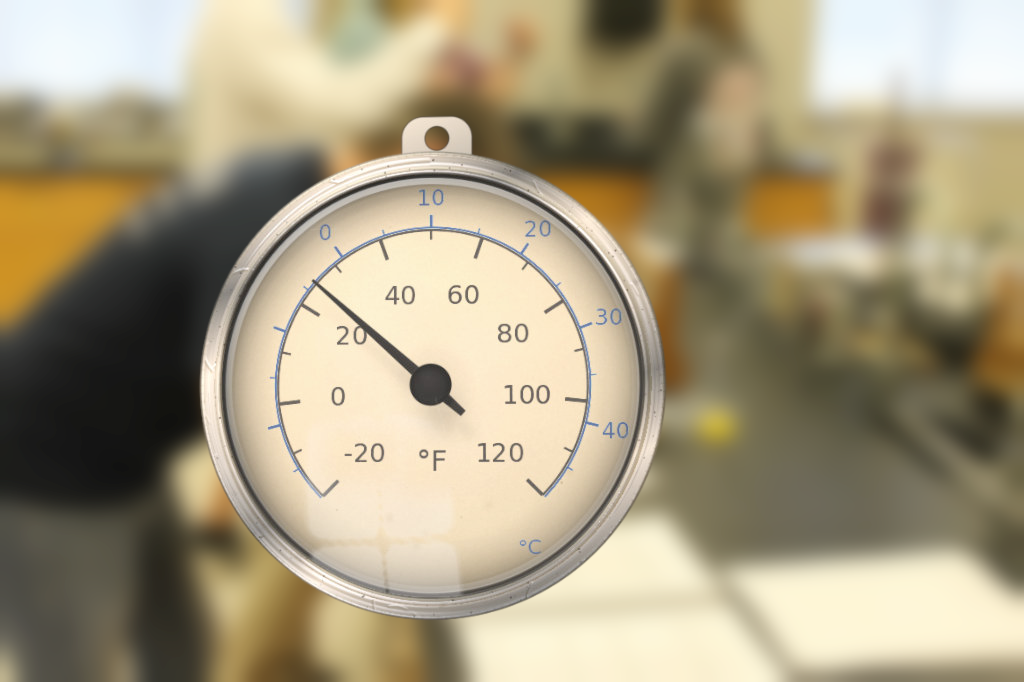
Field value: 25 °F
